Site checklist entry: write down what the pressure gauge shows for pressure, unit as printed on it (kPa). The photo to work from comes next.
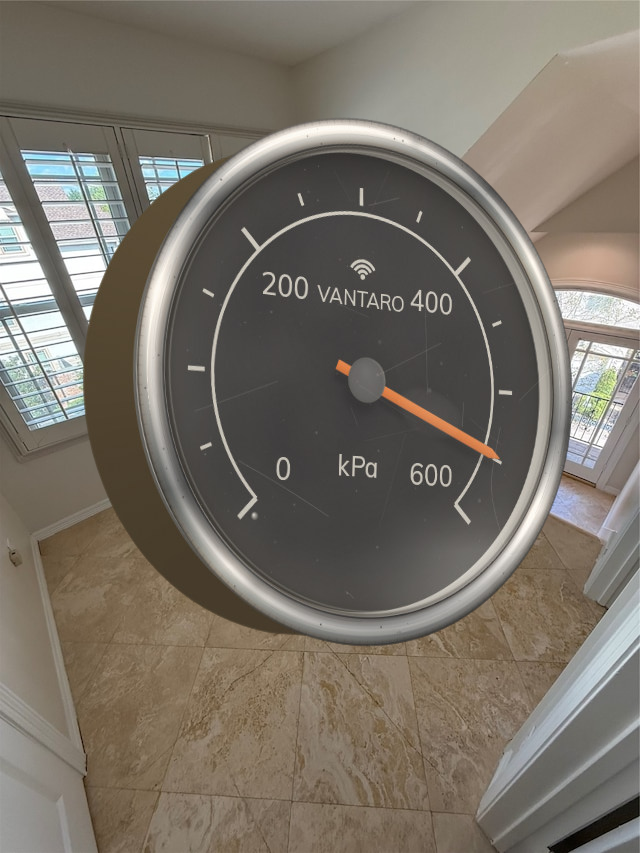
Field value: 550 kPa
